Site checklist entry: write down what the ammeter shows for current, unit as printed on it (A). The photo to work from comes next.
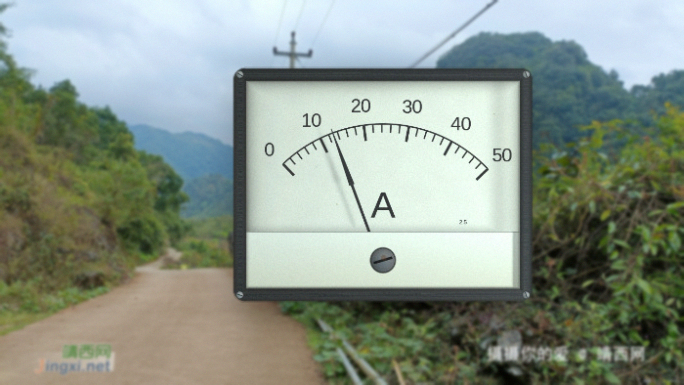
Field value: 13 A
